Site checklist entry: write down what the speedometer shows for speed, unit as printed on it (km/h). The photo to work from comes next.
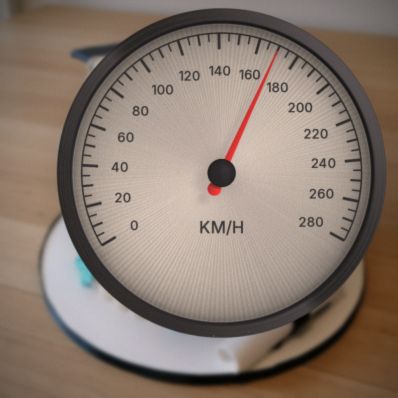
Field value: 170 km/h
